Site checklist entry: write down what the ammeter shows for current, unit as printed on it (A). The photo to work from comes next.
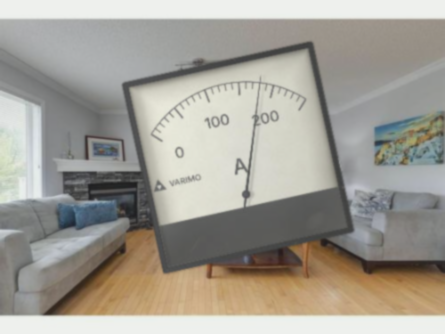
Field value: 180 A
